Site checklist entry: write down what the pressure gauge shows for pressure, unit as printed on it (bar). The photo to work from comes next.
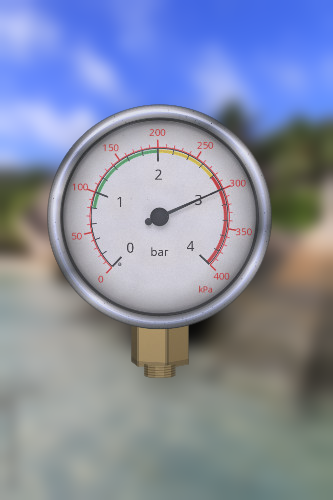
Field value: 3 bar
